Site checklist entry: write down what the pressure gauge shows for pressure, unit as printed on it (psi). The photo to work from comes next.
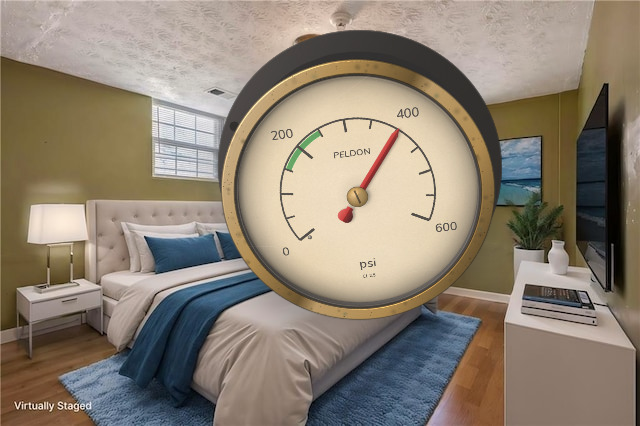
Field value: 400 psi
